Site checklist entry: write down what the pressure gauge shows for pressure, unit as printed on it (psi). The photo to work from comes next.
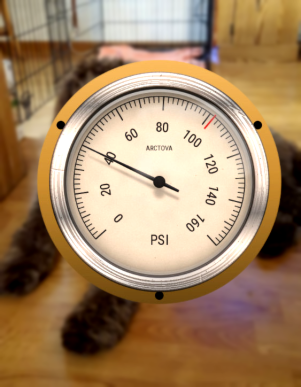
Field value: 40 psi
